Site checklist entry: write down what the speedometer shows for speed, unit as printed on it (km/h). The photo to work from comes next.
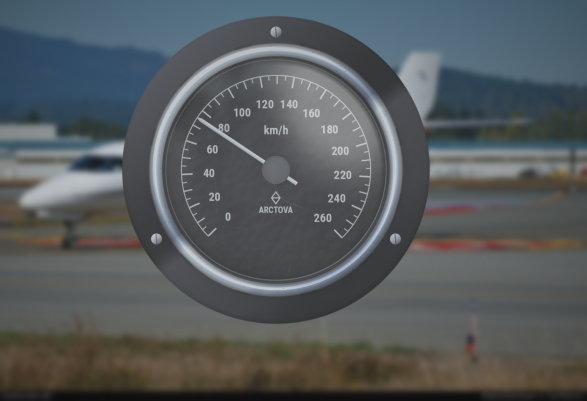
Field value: 75 km/h
